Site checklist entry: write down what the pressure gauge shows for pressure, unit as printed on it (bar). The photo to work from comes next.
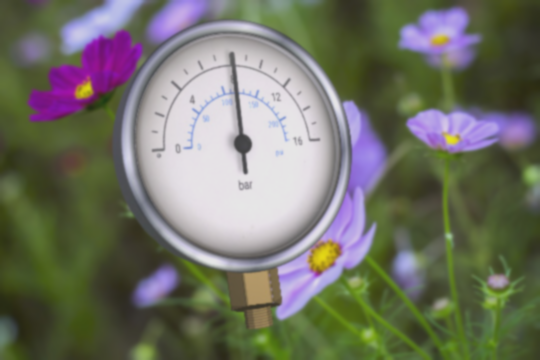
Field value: 8 bar
